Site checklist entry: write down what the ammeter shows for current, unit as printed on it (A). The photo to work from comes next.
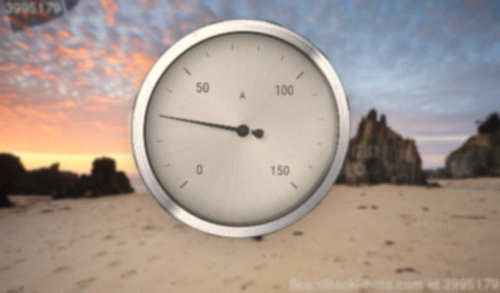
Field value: 30 A
